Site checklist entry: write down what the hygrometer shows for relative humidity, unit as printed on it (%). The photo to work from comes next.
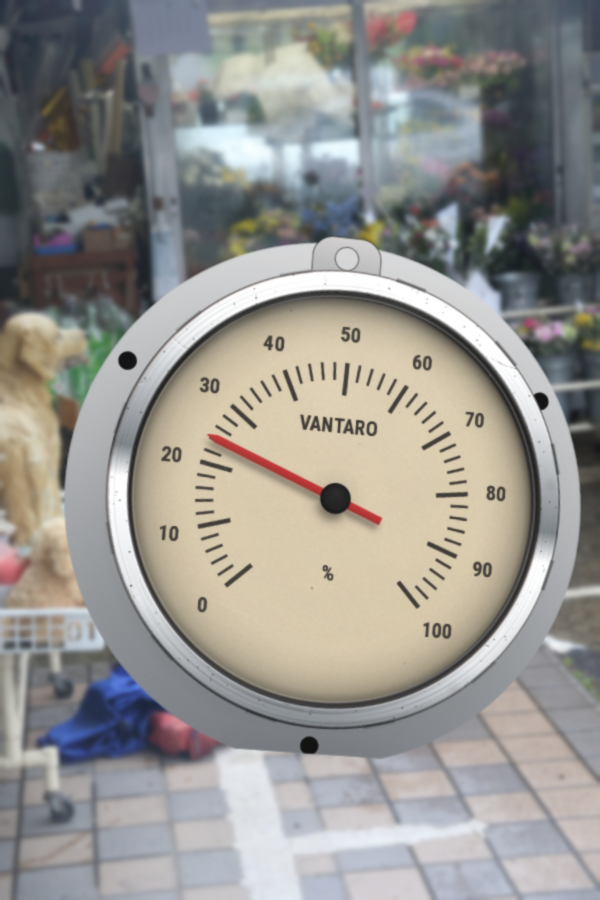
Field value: 24 %
